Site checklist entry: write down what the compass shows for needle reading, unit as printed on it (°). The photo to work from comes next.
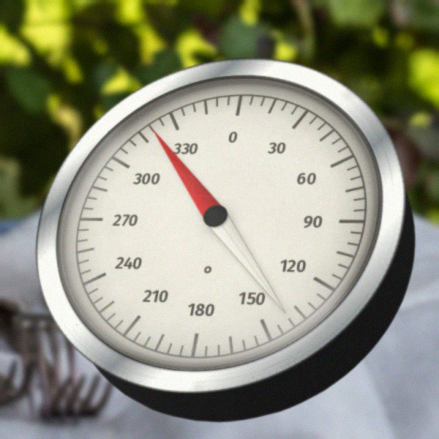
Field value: 320 °
